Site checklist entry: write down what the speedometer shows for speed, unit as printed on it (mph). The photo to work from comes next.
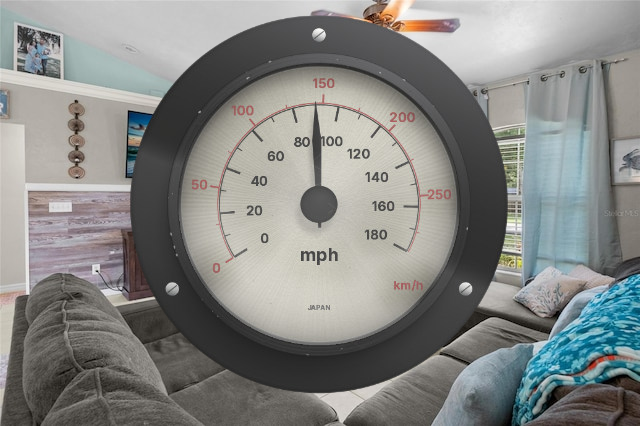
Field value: 90 mph
